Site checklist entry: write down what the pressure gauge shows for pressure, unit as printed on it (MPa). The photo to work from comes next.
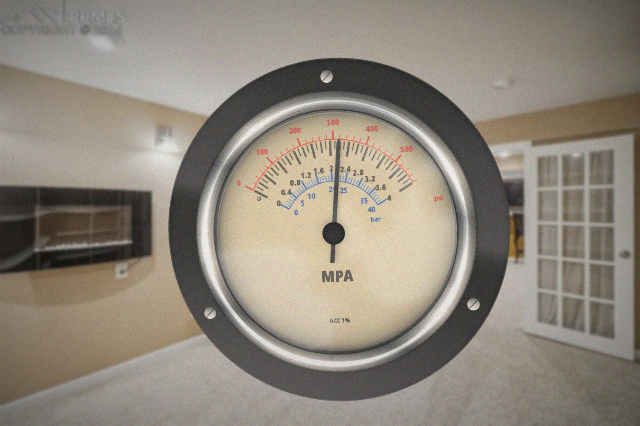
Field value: 2.2 MPa
